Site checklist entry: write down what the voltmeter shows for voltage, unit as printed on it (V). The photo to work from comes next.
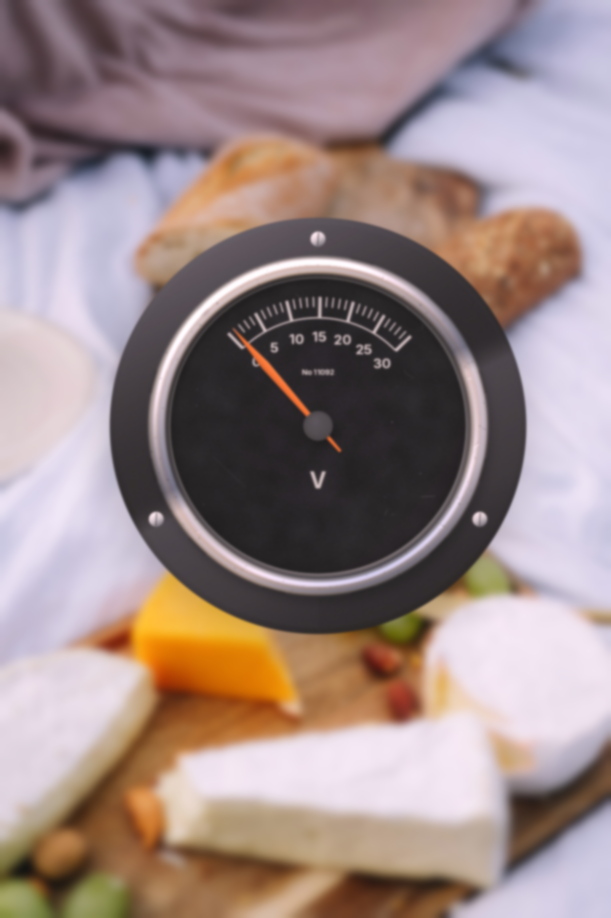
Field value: 1 V
